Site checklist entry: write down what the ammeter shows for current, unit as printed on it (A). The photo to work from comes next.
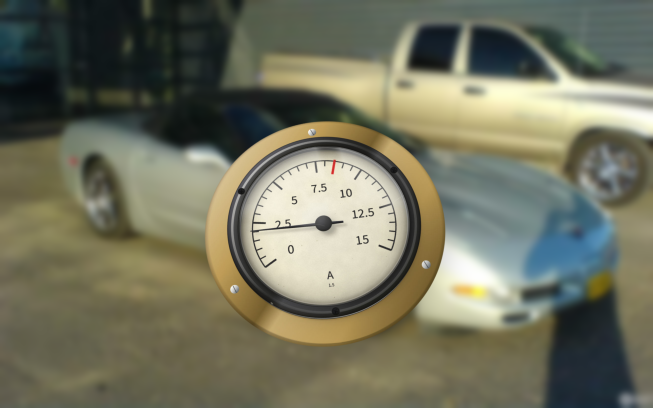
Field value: 2 A
